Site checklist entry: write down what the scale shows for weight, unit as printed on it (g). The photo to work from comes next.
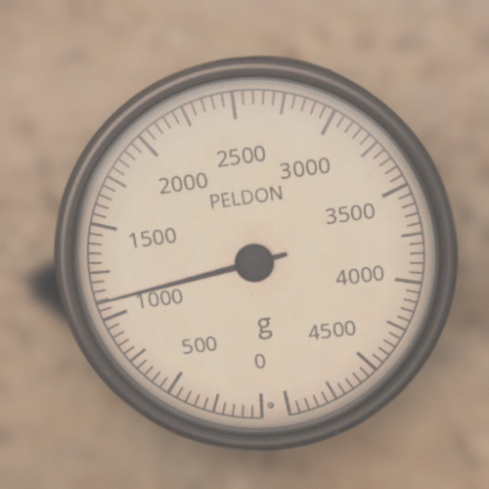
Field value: 1100 g
